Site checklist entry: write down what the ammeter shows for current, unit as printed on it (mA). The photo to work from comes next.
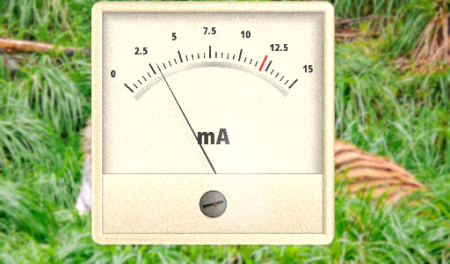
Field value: 3 mA
